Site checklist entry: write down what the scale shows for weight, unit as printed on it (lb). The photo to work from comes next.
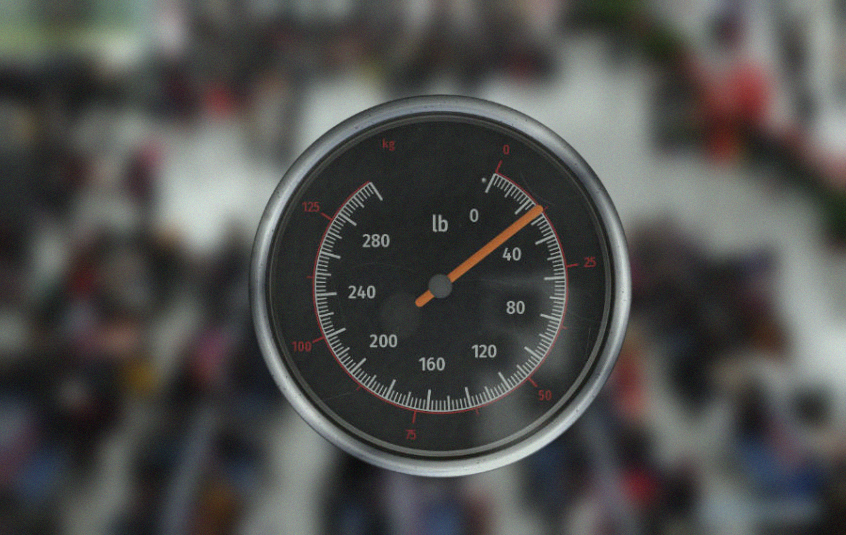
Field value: 26 lb
